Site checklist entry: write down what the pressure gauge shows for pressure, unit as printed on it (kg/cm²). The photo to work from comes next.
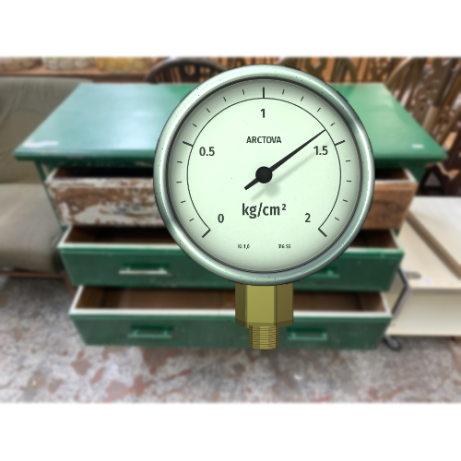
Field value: 1.4 kg/cm²
